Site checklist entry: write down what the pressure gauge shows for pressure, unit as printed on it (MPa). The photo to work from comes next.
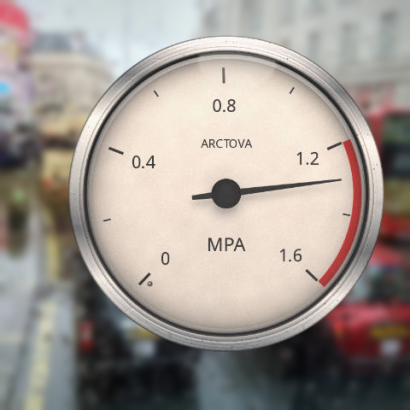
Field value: 1.3 MPa
